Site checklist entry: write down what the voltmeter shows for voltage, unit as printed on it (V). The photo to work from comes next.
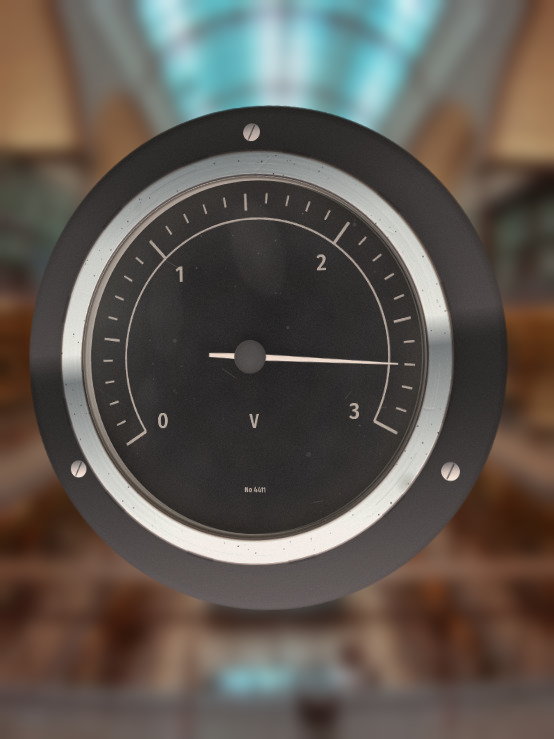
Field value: 2.7 V
